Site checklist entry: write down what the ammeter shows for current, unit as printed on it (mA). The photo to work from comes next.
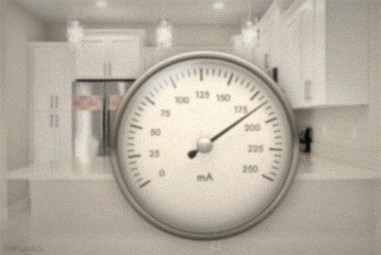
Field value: 185 mA
